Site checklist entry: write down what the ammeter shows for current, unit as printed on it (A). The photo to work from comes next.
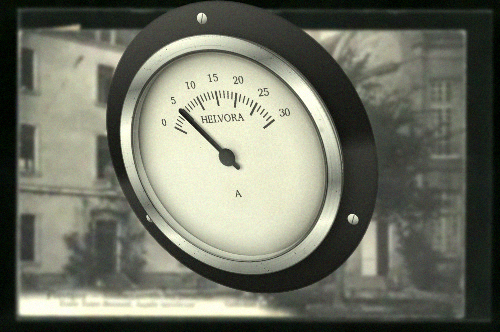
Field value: 5 A
